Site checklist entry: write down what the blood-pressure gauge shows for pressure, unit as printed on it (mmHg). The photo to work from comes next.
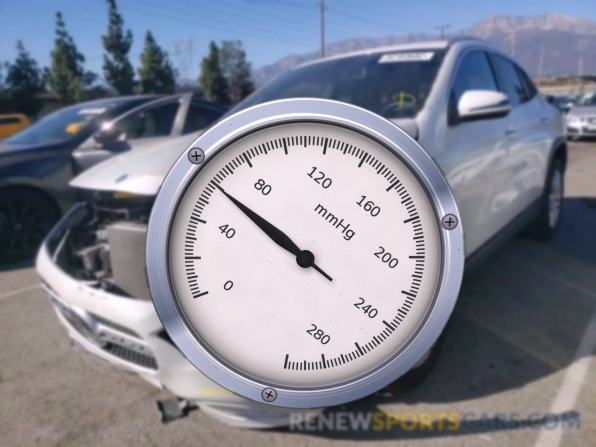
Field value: 60 mmHg
